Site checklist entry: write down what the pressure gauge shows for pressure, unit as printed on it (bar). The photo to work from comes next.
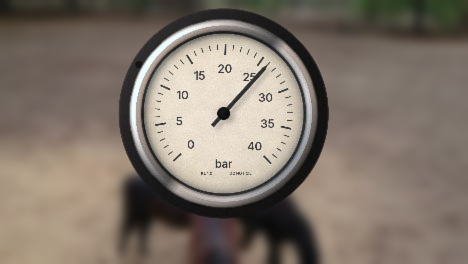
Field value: 26 bar
